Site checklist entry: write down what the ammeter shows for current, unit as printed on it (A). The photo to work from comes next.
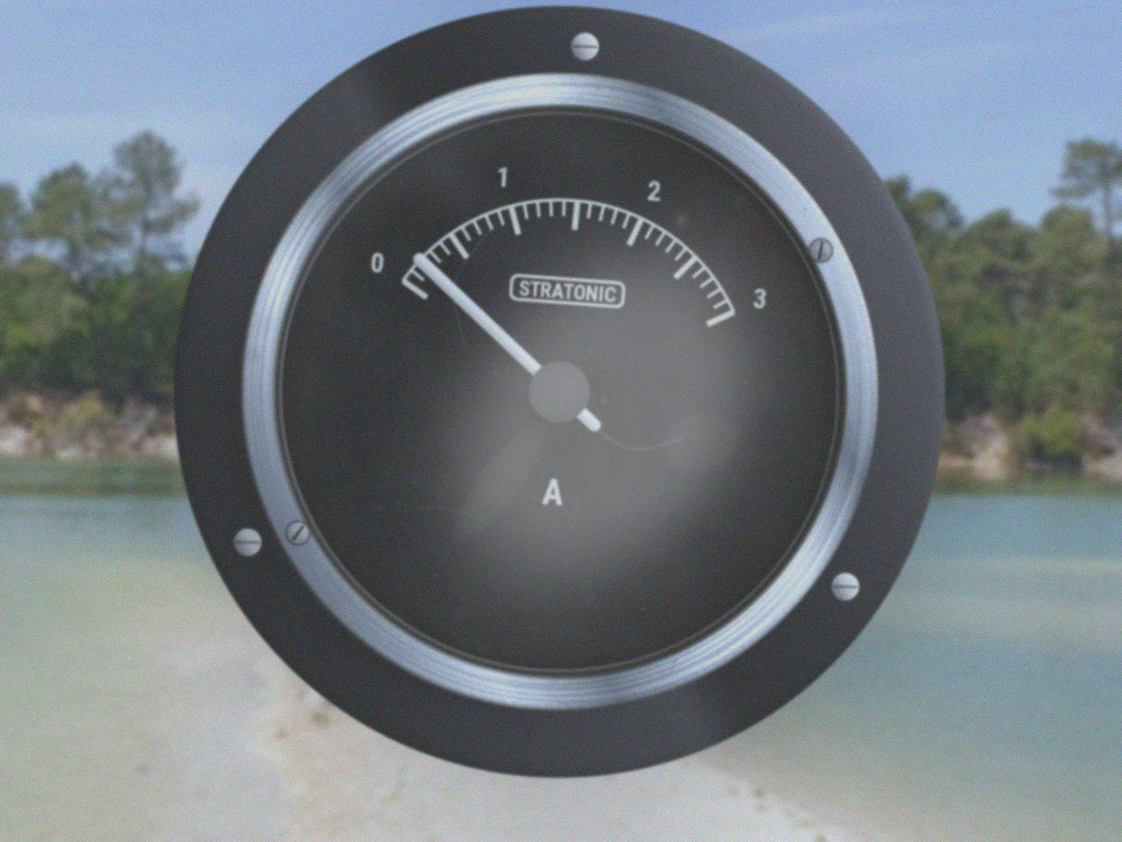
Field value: 0.2 A
